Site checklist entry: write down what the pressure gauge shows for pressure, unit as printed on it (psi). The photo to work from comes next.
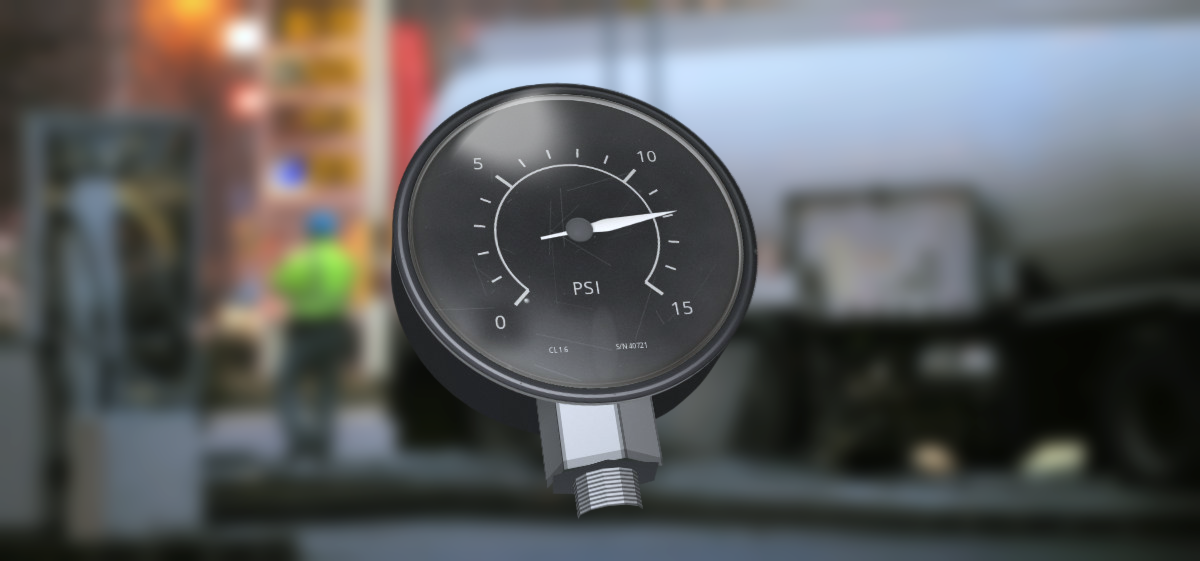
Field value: 12 psi
